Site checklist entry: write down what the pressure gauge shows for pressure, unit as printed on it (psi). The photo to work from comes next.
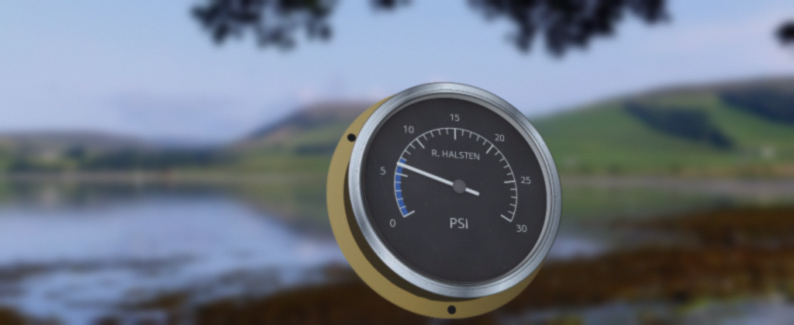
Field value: 6 psi
